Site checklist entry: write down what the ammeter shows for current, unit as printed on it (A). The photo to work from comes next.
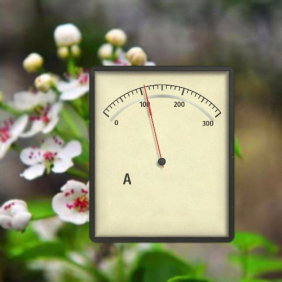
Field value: 110 A
